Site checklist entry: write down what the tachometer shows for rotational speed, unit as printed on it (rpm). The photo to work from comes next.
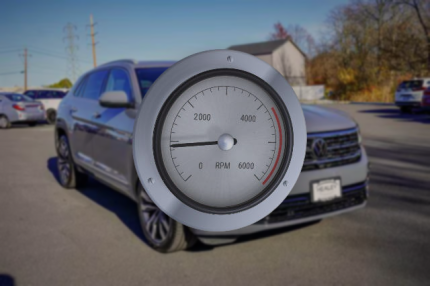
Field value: 900 rpm
